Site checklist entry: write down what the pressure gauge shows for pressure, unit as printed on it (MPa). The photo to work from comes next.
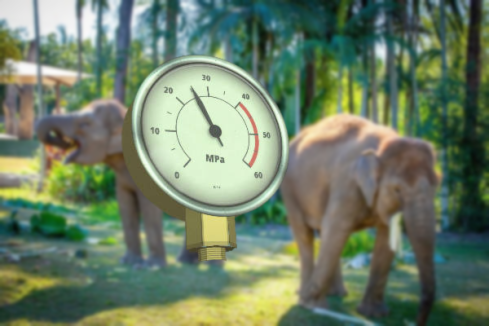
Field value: 25 MPa
